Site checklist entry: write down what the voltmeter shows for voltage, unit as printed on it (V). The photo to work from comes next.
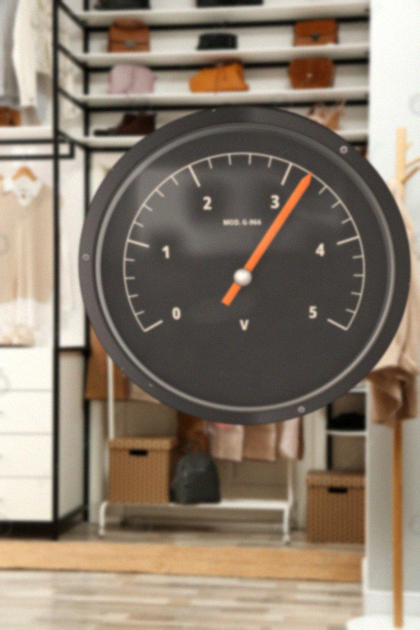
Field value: 3.2 V
